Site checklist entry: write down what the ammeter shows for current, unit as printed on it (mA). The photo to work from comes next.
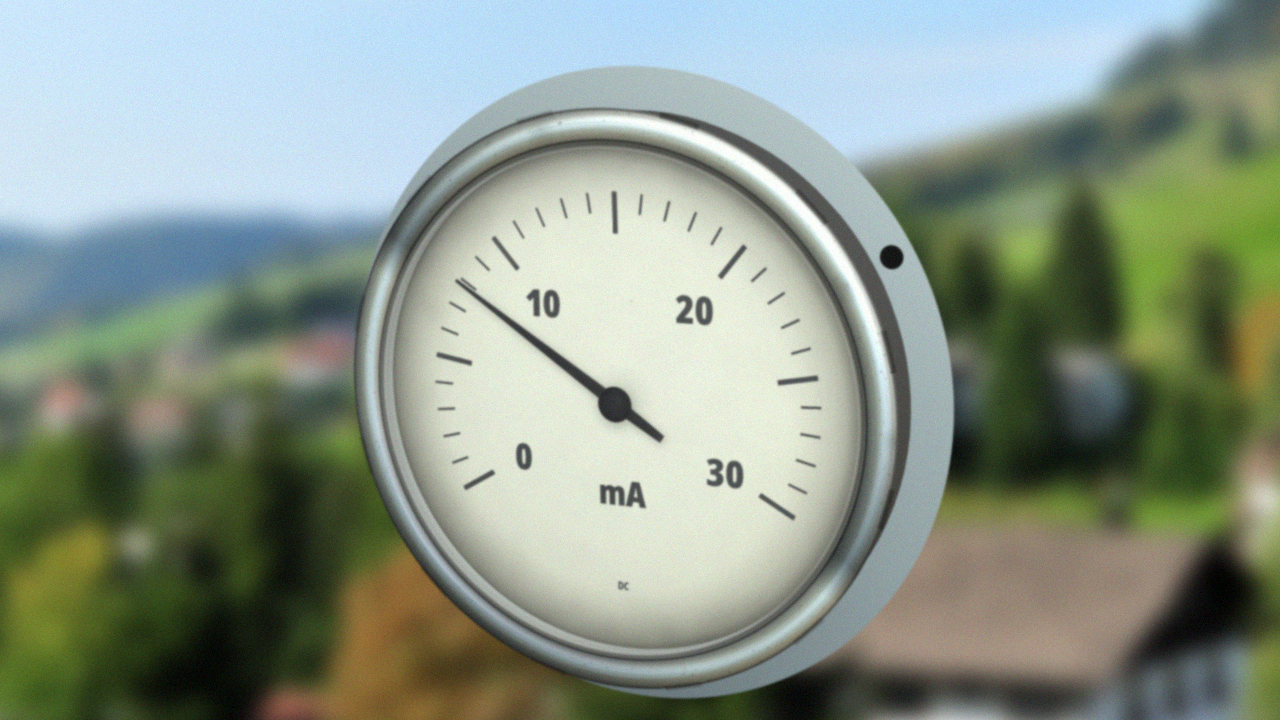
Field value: 8 mA
